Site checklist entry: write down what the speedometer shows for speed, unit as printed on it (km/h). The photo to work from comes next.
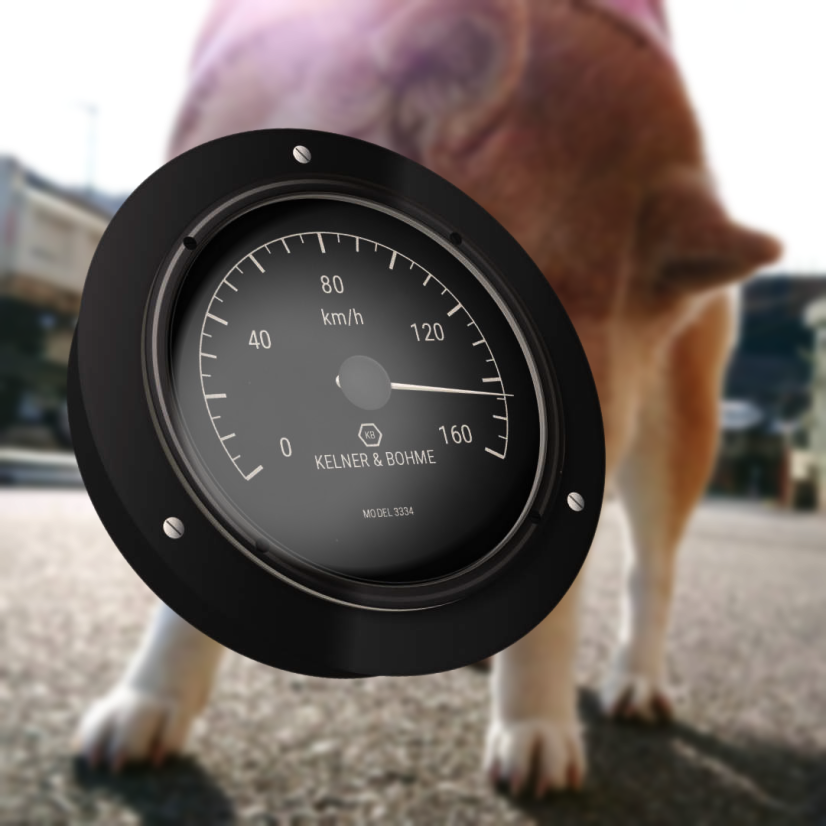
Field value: 145 km/h
